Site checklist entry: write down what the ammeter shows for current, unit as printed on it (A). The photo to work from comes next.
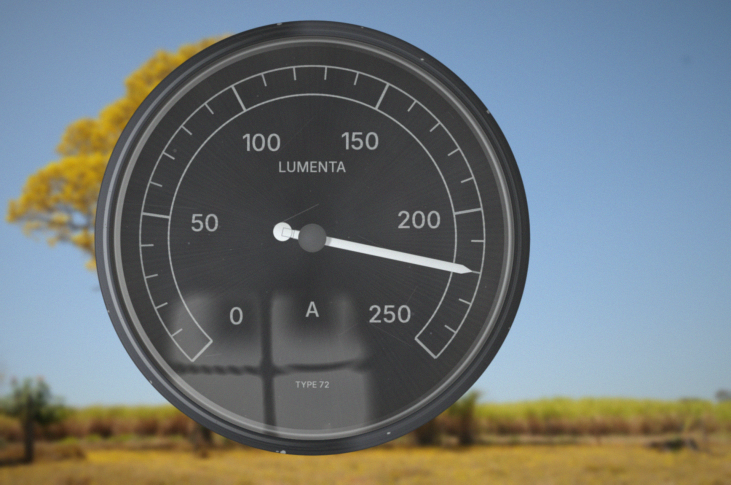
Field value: 220 A
